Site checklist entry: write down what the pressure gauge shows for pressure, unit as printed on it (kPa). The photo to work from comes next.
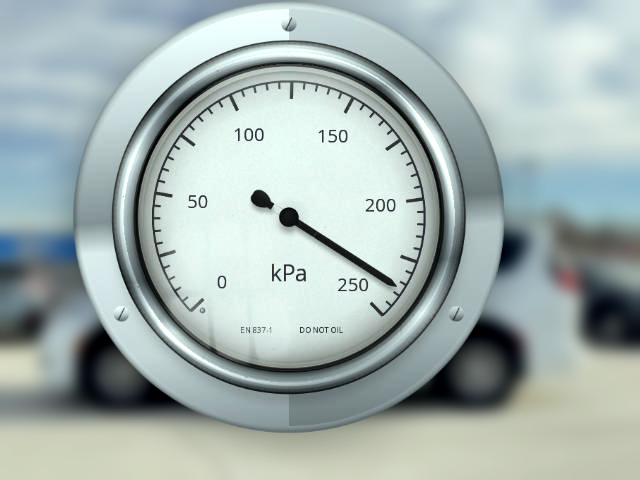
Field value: 237.5 kPa
